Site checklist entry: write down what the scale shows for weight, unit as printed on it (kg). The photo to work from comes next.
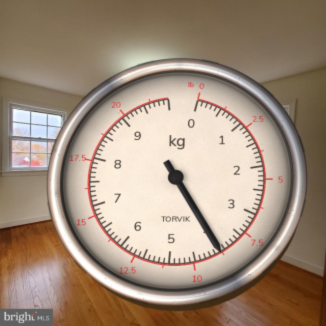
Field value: 4 kg
